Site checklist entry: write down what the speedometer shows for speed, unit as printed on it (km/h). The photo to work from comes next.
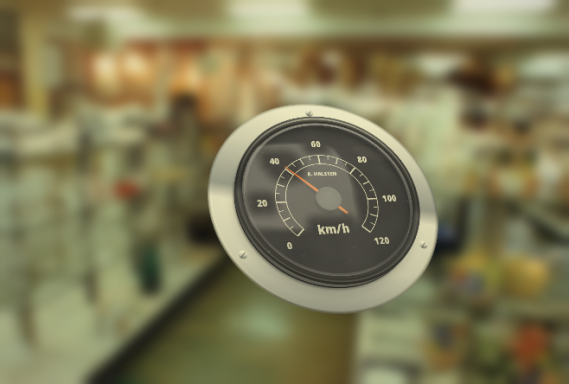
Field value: 40 km/h
